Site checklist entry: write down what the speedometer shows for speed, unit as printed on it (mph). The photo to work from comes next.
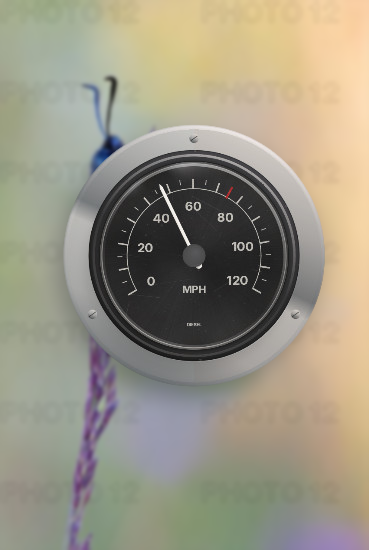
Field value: 47.5 mph
